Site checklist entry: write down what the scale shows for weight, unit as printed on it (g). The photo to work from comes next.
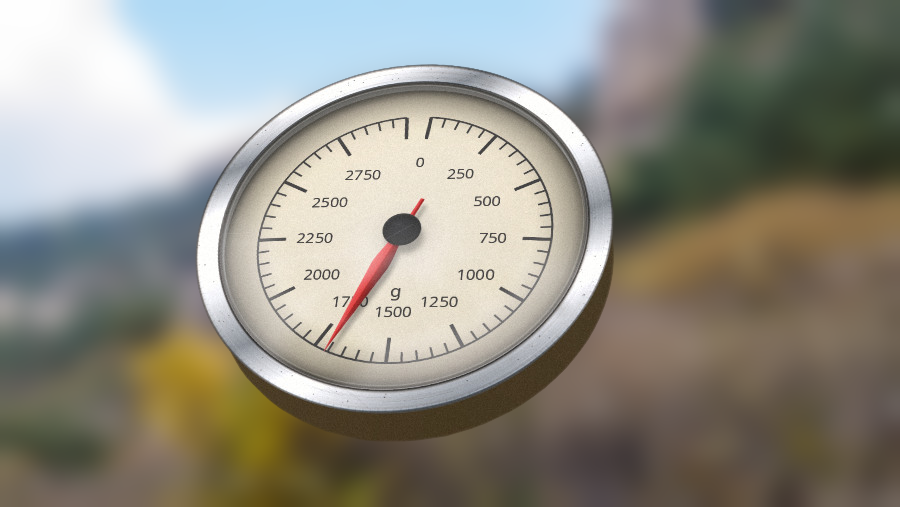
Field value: 1700 g
